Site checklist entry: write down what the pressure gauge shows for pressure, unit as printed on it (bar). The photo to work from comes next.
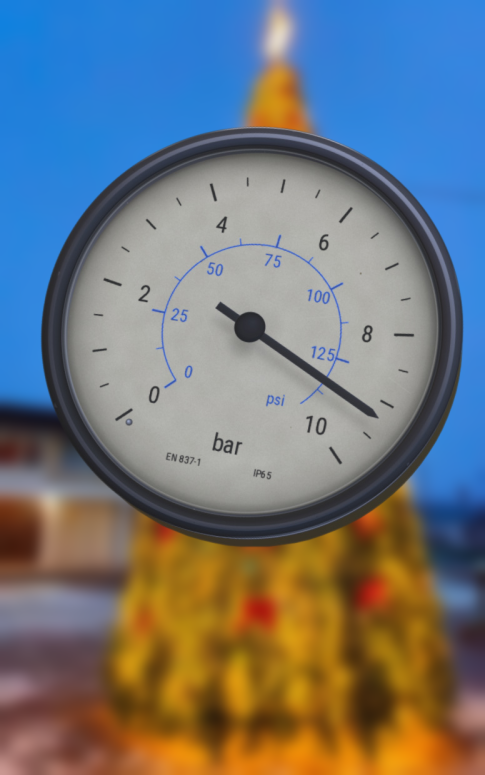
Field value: 9.25 bar
